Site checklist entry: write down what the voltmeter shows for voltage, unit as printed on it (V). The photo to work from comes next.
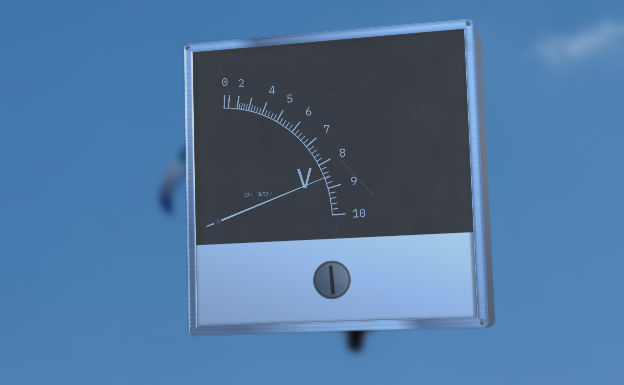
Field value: 8.6 V
